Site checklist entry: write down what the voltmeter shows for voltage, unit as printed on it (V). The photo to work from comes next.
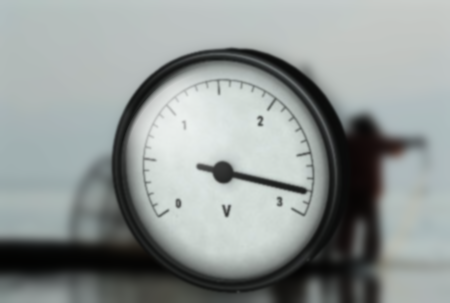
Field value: 2.8 V
